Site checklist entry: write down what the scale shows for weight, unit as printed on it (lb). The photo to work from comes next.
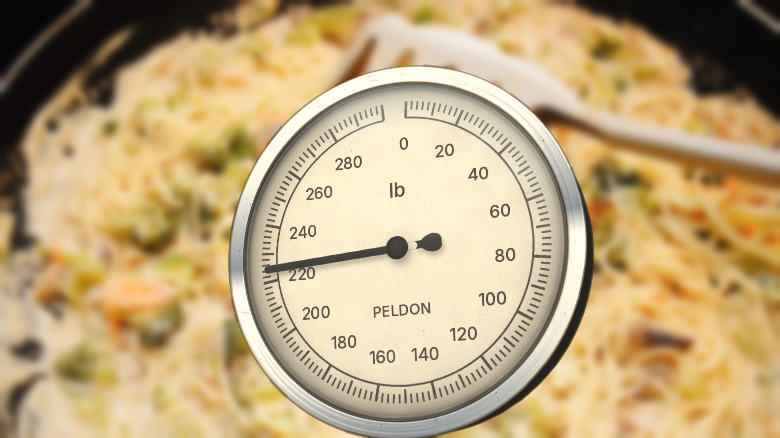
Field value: 224 lb
